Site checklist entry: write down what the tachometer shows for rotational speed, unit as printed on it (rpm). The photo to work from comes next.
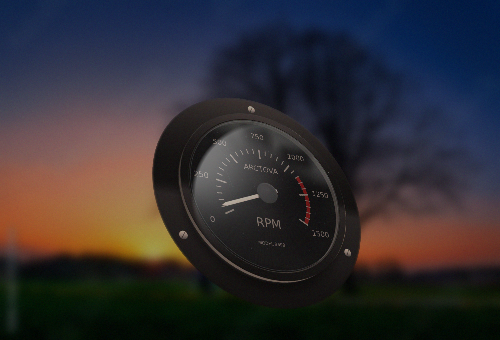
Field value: 50 rpm
